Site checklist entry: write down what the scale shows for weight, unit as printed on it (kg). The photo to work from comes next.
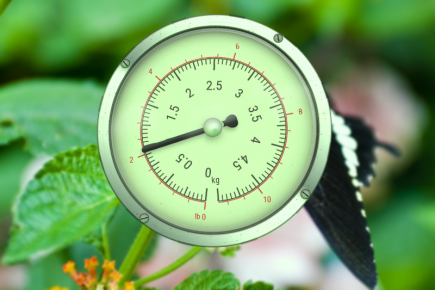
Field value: 0.95 kg
